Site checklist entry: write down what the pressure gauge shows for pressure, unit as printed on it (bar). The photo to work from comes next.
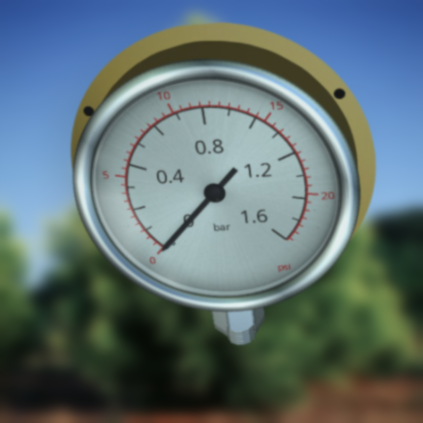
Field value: 0 bar
